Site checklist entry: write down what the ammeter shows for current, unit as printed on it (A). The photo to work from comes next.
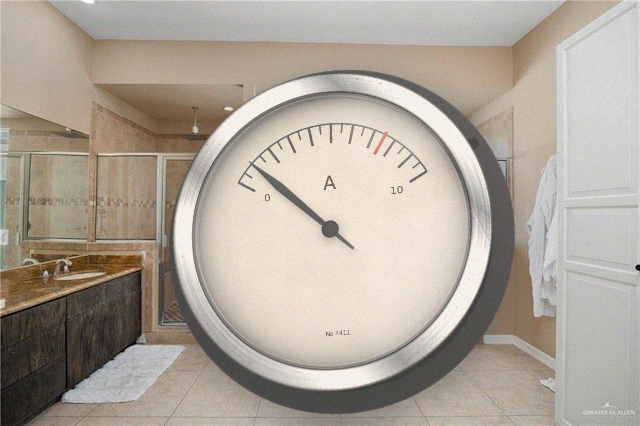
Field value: 1 A
